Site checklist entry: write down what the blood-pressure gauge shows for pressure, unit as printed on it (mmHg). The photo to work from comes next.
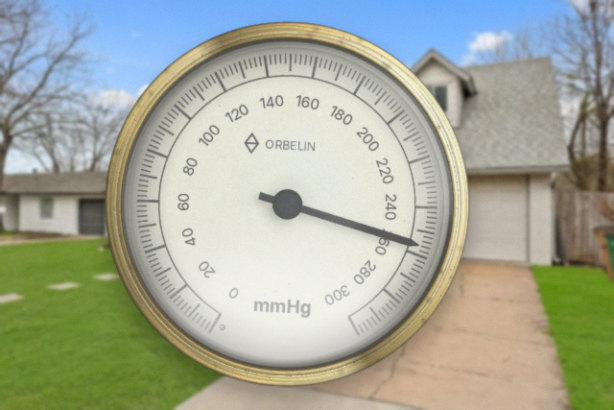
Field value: 256 mmHg
